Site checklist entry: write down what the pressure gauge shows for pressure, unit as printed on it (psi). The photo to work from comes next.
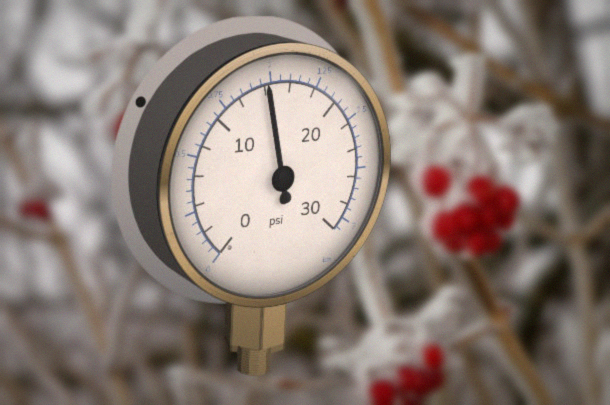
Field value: 14 psi
